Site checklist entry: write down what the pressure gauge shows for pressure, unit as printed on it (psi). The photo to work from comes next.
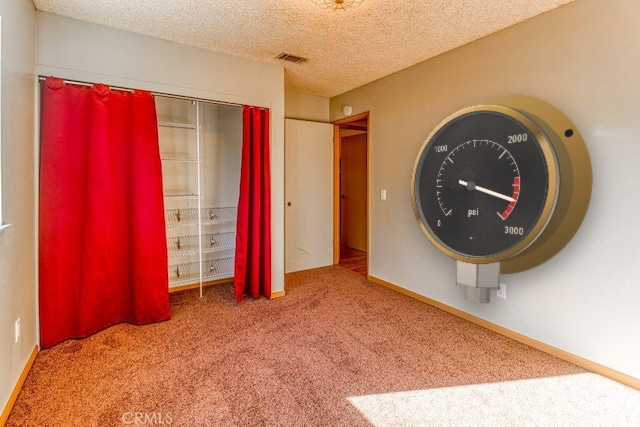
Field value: 2700 psi
